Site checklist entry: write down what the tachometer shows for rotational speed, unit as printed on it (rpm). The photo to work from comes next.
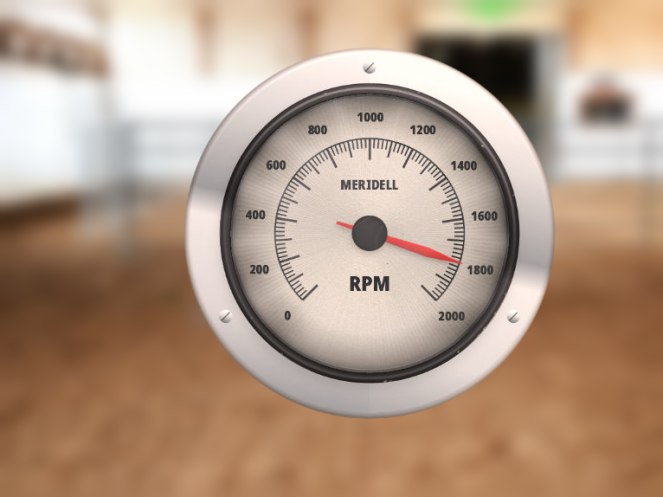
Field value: 1800 rpm
